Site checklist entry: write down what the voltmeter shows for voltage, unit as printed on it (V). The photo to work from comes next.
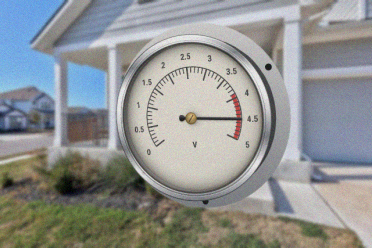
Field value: 4.5 V
